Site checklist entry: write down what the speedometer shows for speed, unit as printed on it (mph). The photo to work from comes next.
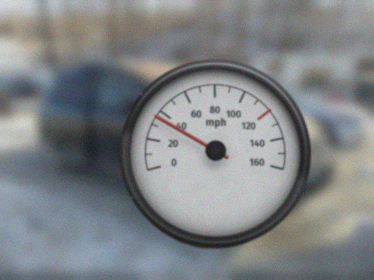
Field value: 35 mph
